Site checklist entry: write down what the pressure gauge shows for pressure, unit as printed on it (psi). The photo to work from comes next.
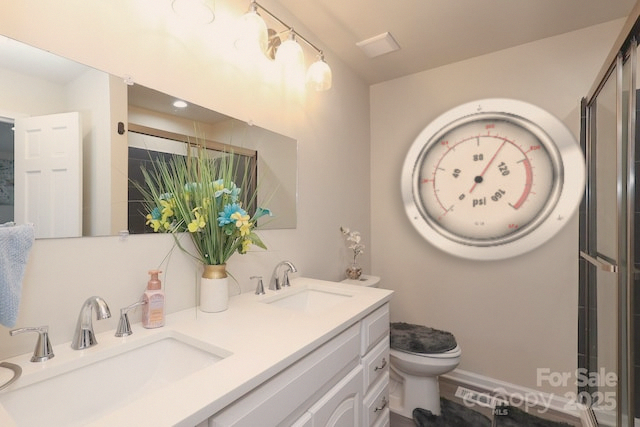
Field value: 100 psi
